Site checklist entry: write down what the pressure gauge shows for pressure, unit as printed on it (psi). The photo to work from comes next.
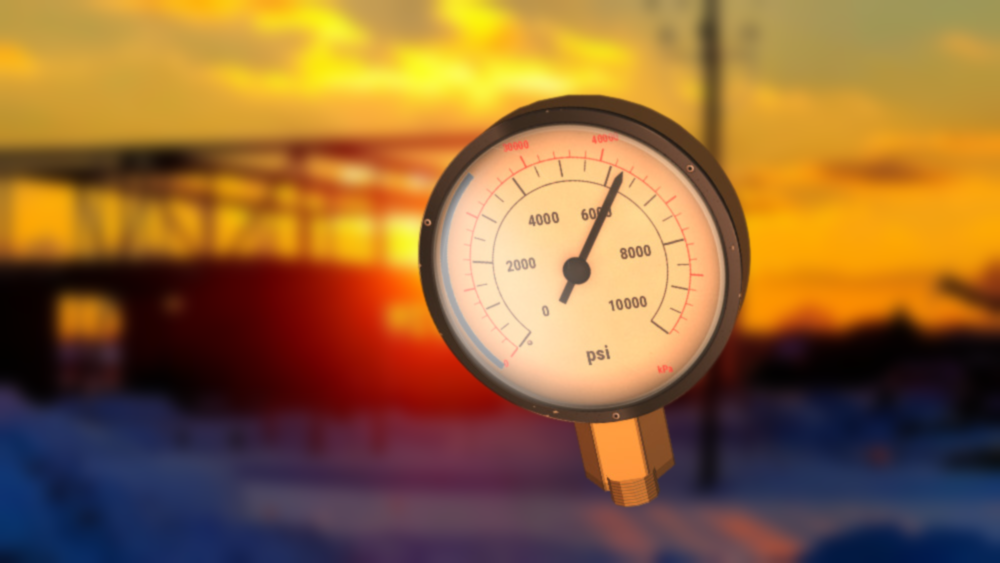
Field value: 6250 psi
